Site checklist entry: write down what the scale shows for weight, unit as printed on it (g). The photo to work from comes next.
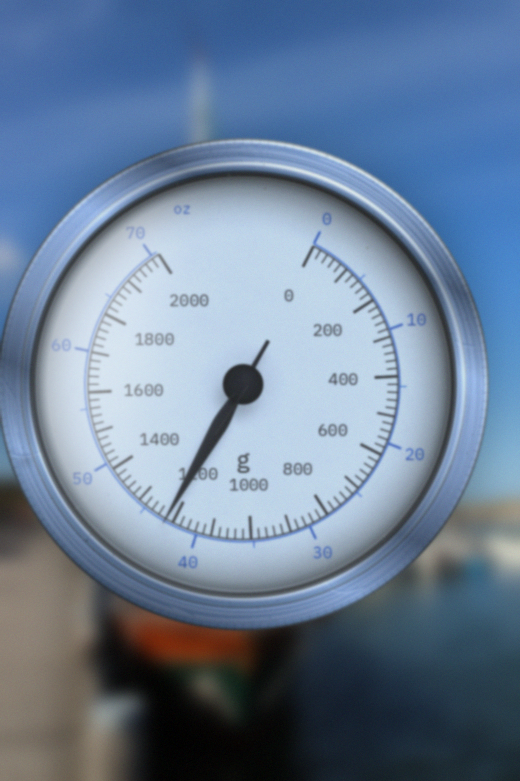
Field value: 1220 g
